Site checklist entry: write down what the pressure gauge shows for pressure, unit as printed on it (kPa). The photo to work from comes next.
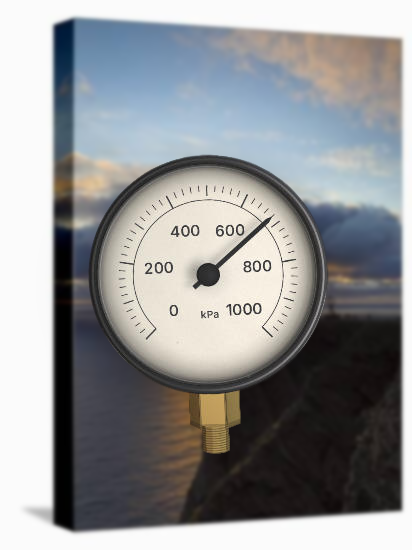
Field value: 680 kPa
